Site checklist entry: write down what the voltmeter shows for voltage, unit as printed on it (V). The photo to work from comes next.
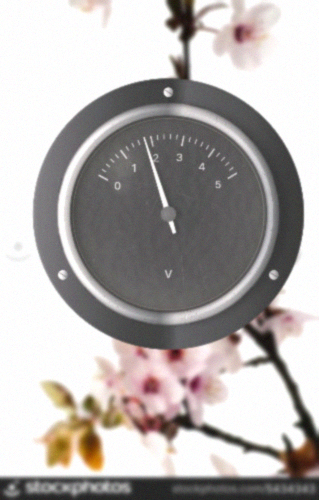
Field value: 1.8 V
